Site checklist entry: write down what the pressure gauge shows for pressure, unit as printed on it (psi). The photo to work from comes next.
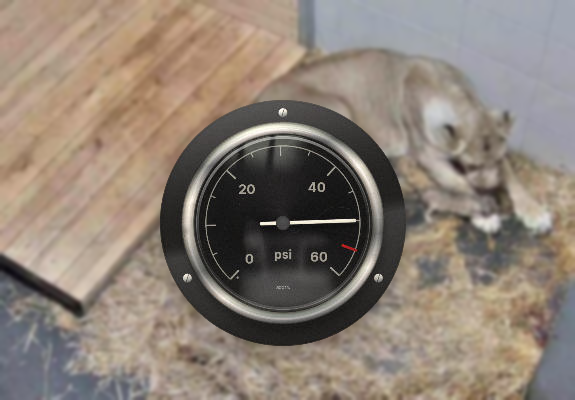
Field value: 50 psi
